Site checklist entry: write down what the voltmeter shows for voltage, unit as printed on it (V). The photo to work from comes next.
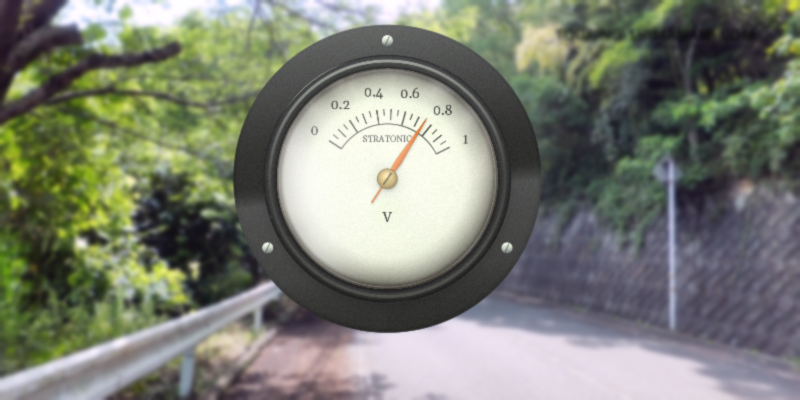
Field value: 0.75 V
